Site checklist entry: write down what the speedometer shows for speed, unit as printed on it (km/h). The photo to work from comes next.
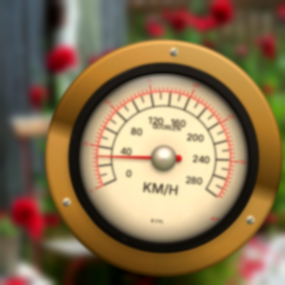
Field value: 30 km/h
